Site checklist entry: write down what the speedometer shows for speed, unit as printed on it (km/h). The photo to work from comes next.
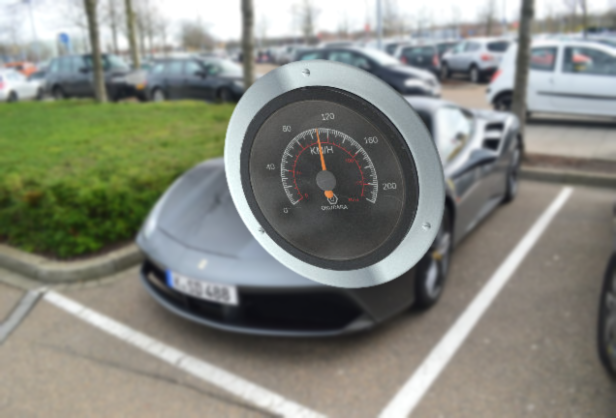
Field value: 110 km/h
